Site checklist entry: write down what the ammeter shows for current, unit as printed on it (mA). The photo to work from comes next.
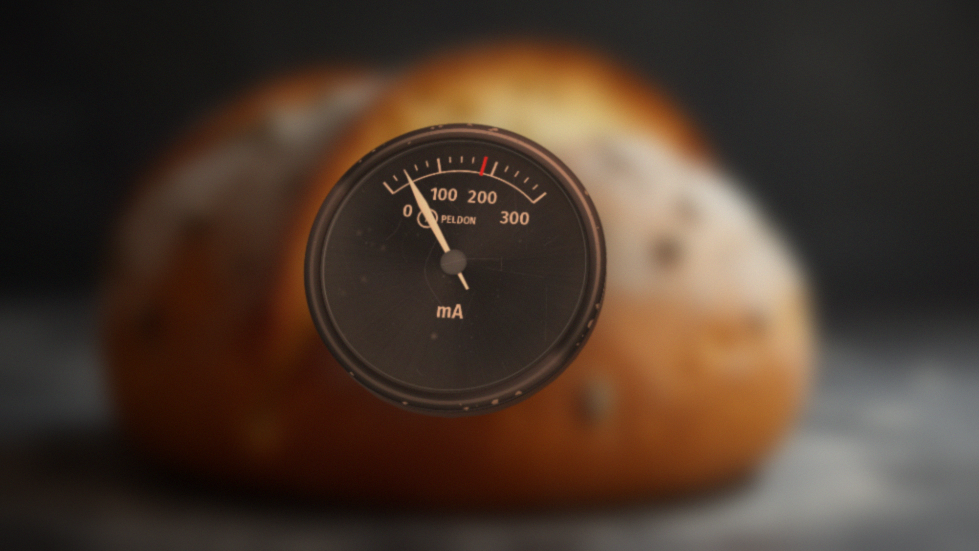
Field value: 40 mA
